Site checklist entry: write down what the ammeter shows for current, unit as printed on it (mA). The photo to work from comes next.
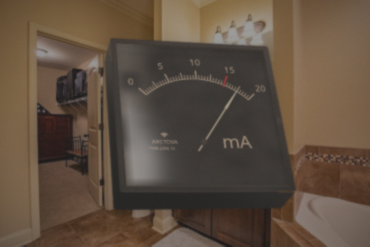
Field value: 17.5 mA
